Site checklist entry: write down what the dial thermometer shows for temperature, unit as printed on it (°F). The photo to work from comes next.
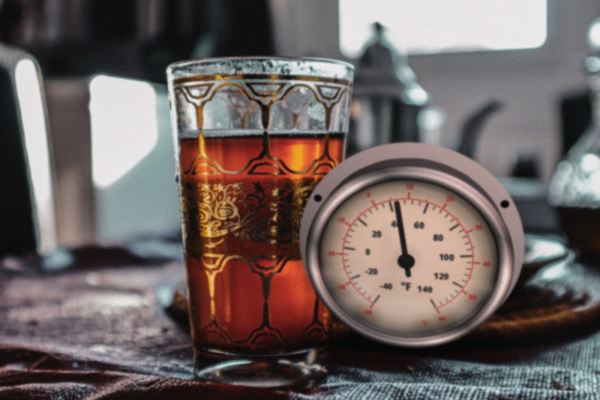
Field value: 44 °F
